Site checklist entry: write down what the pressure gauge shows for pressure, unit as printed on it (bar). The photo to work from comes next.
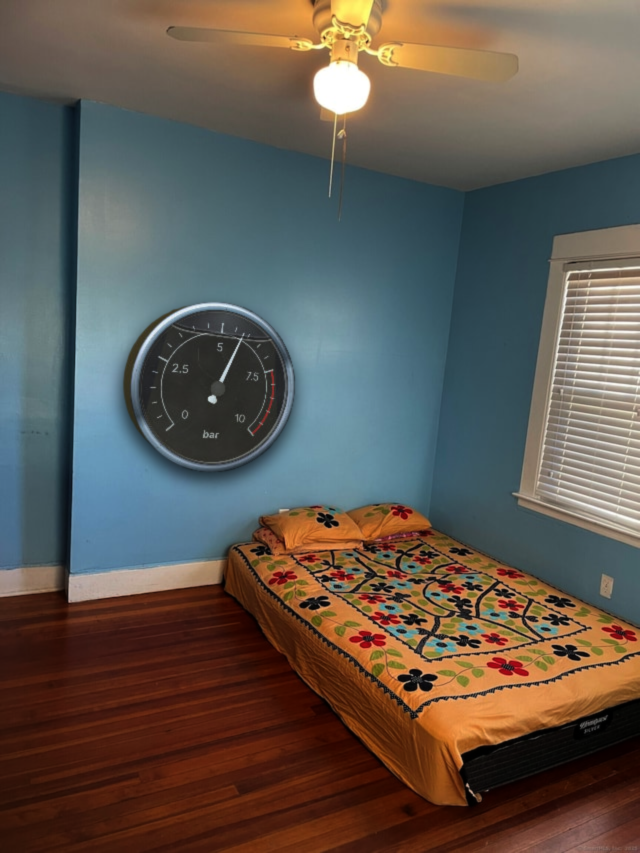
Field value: 5.75 bar
